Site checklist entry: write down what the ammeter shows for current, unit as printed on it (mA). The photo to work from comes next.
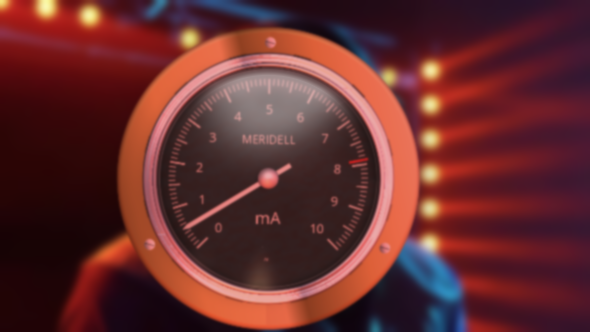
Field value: 0.5 mA
